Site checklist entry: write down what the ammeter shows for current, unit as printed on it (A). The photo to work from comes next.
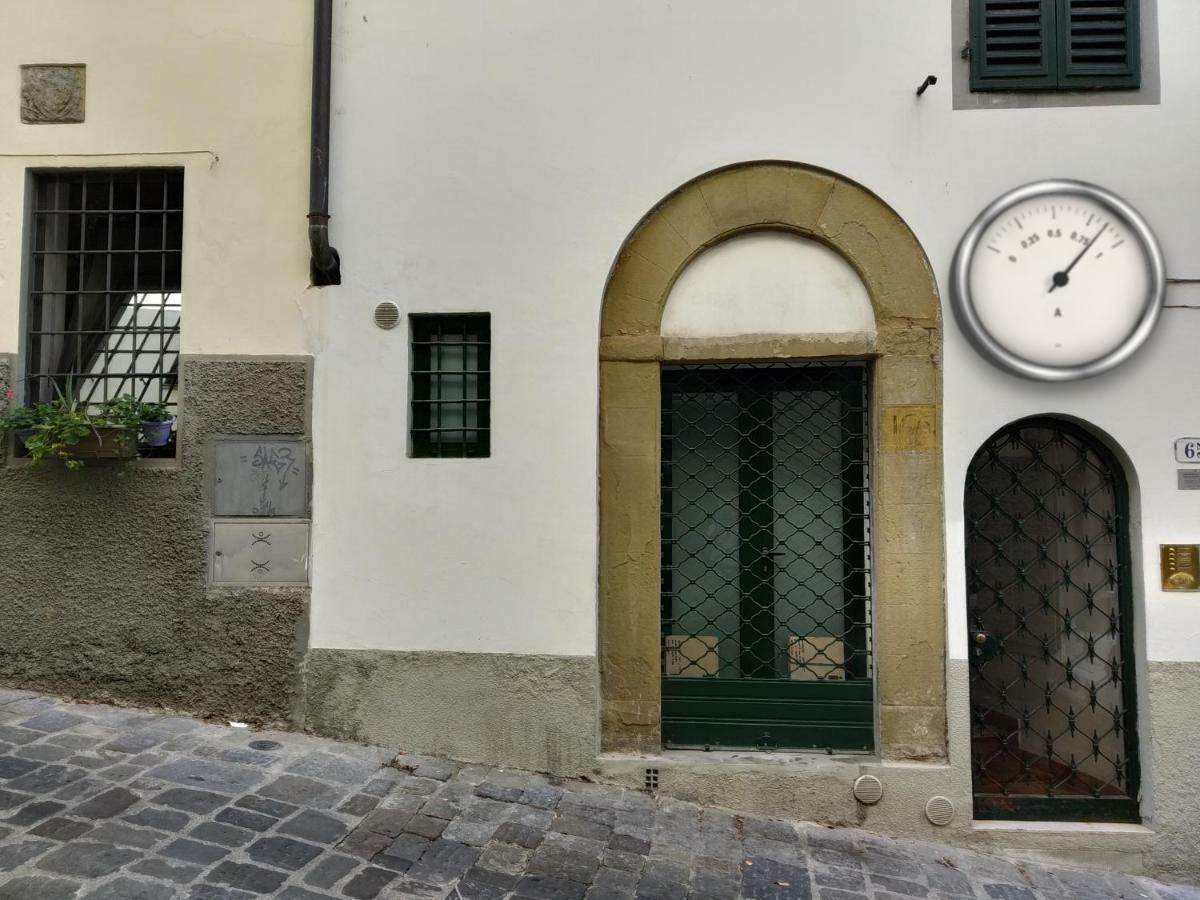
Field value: 0.85 A
